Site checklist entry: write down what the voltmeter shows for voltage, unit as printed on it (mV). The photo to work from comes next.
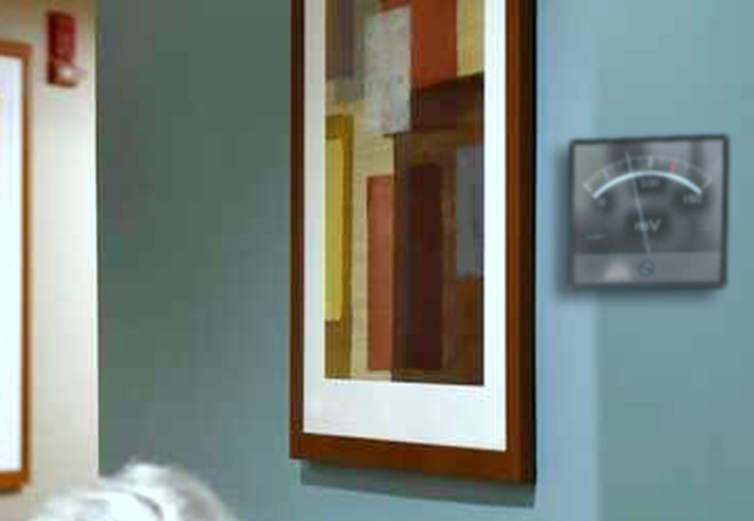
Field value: 80 mV
